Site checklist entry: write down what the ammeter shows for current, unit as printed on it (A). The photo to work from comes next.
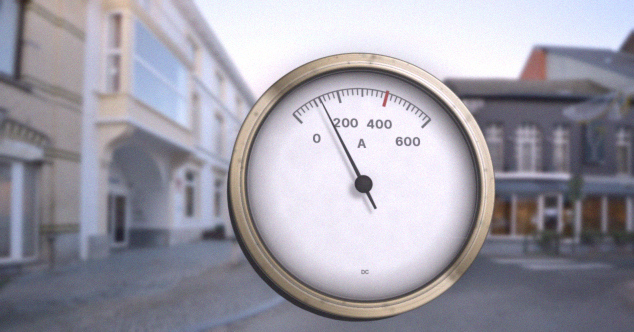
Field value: 120 A
